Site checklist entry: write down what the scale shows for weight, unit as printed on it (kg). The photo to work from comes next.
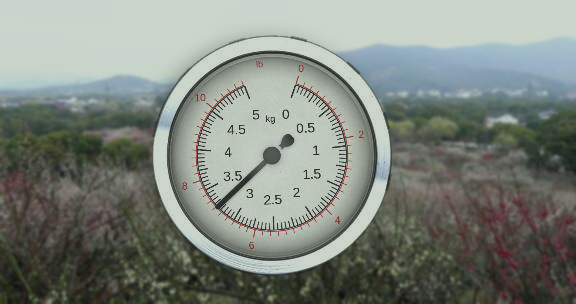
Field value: 3.25 kg
